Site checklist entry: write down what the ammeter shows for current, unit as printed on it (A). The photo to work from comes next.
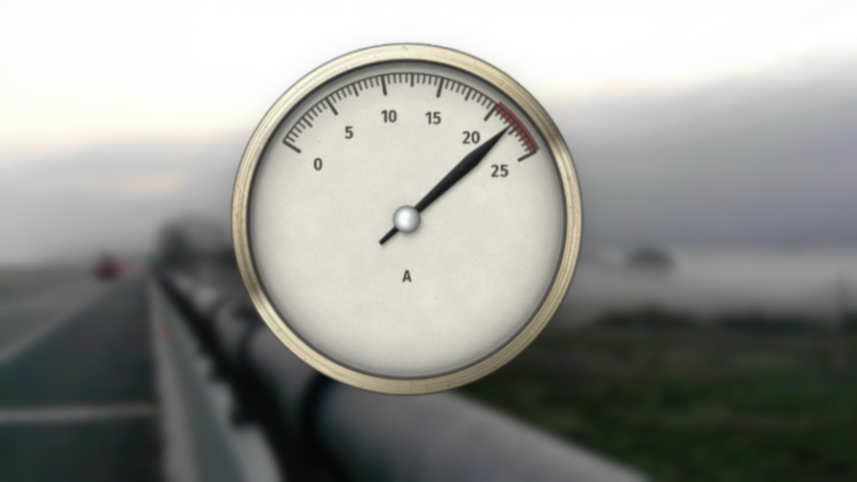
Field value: 22 A
